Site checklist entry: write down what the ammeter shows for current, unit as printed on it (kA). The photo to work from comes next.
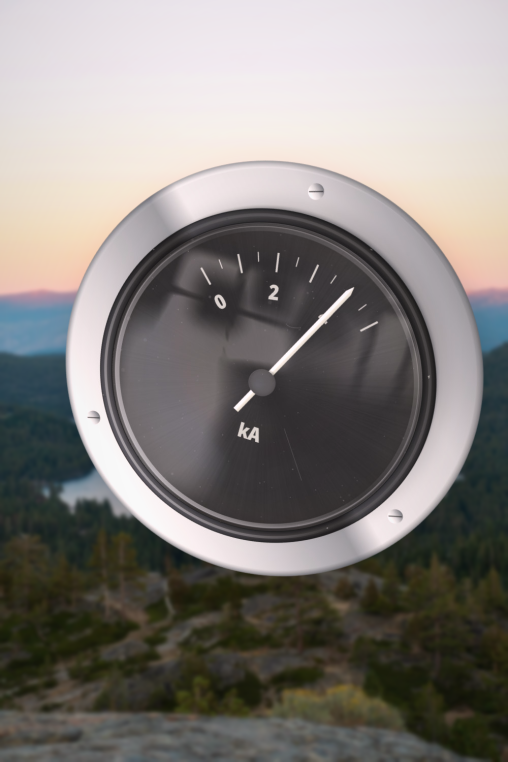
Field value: 4 kA
